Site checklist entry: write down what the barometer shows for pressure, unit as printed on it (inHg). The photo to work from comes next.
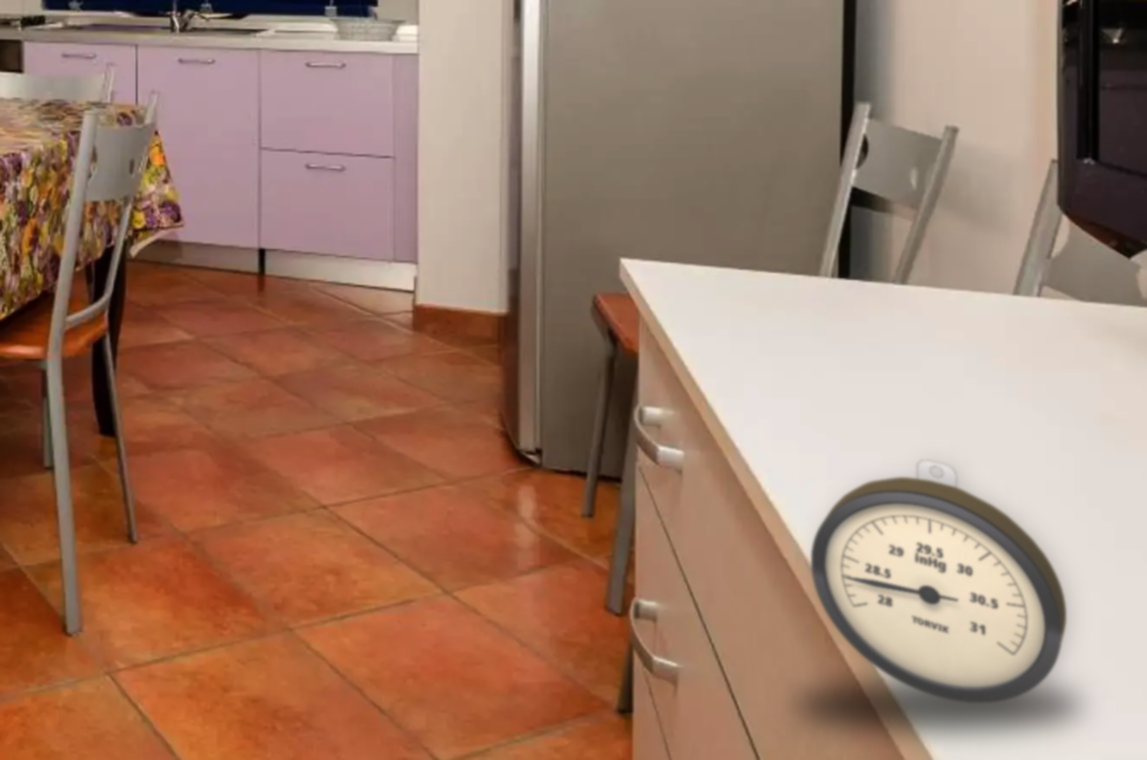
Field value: 28.3 inHg
